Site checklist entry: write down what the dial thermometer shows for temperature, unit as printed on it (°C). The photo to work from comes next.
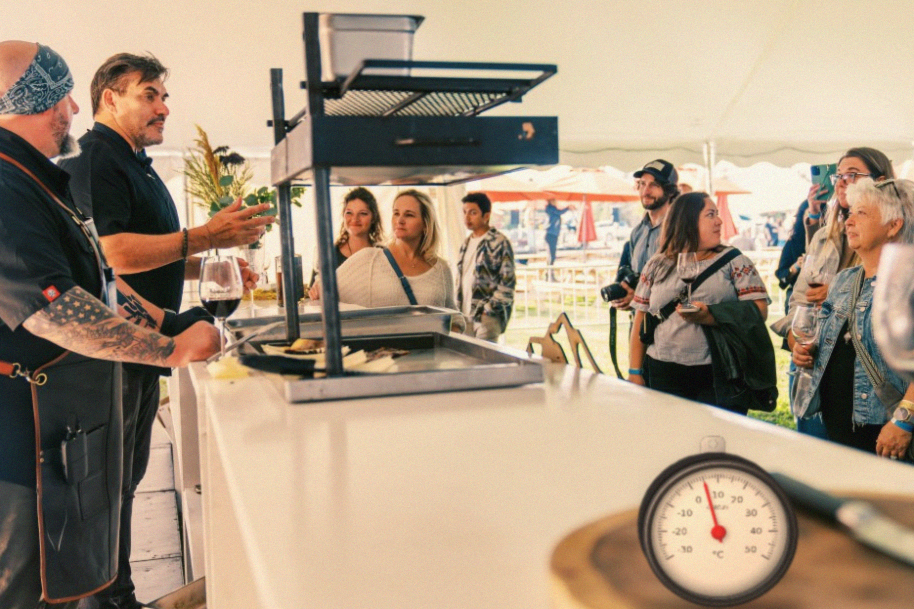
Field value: 5 °C
